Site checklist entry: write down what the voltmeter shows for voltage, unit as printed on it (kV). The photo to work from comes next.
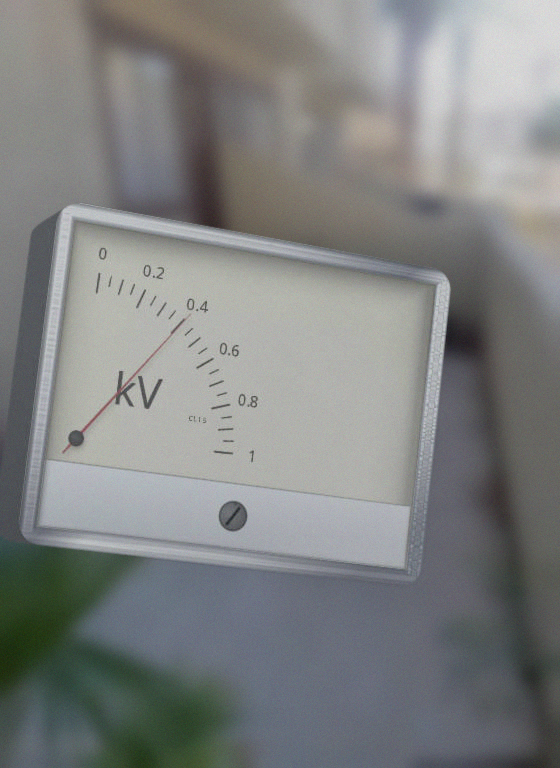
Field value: 0.4 kV
